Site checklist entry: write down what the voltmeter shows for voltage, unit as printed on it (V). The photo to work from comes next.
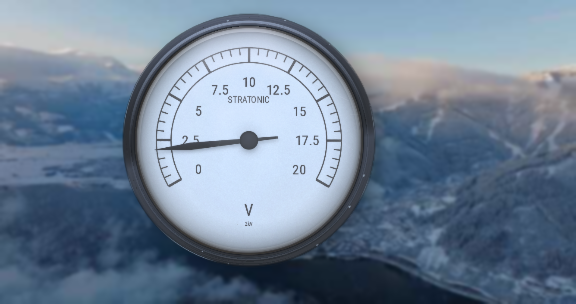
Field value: 2 V
